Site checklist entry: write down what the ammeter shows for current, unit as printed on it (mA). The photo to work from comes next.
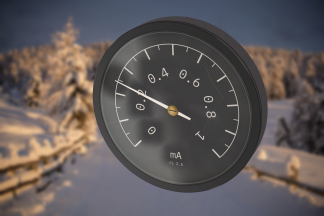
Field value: 0.25 mA
